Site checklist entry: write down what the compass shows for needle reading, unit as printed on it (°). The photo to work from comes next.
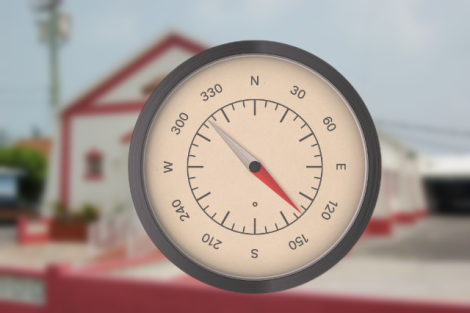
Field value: 135 °
